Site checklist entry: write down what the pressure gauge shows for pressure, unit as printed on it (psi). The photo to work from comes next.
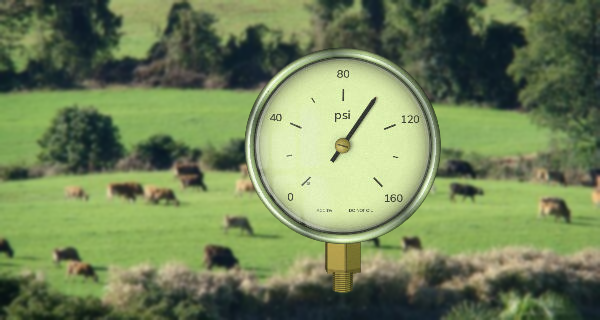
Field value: 100 psi
